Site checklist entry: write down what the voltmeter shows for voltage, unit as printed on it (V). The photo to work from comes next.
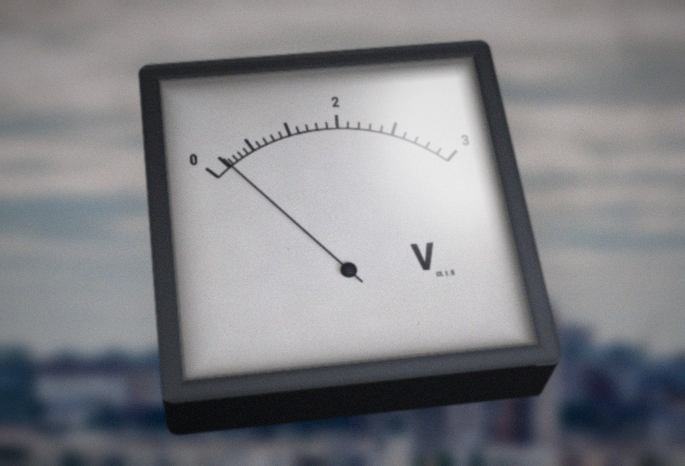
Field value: 0.5 V
